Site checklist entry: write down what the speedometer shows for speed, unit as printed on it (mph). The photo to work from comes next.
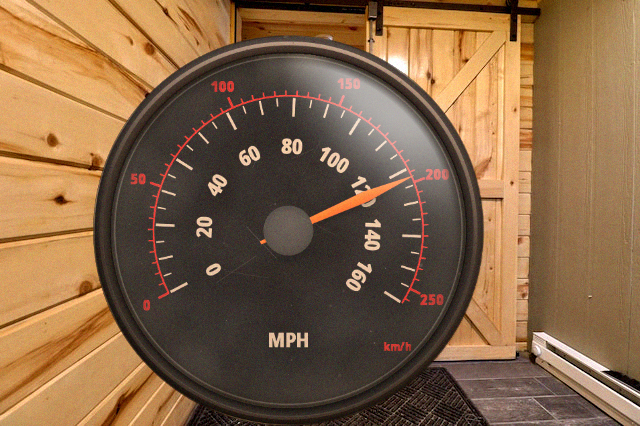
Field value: 122.5 mph
